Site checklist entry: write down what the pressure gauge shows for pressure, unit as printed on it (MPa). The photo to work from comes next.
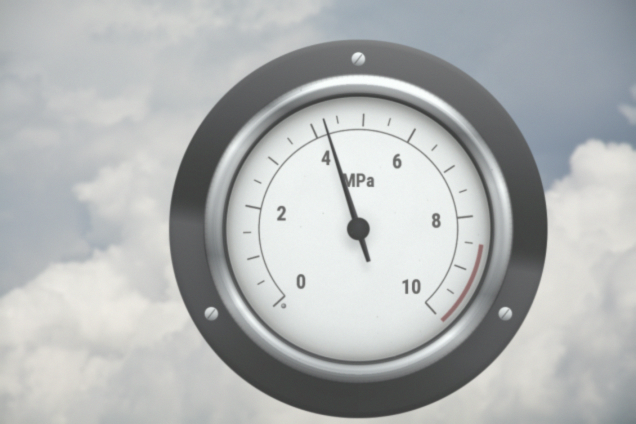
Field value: 4.25 MPa
